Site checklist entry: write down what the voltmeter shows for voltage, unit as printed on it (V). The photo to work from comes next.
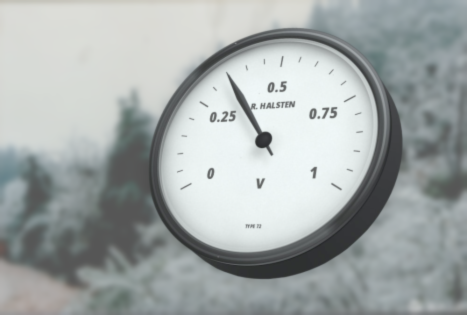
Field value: 0.35 V
